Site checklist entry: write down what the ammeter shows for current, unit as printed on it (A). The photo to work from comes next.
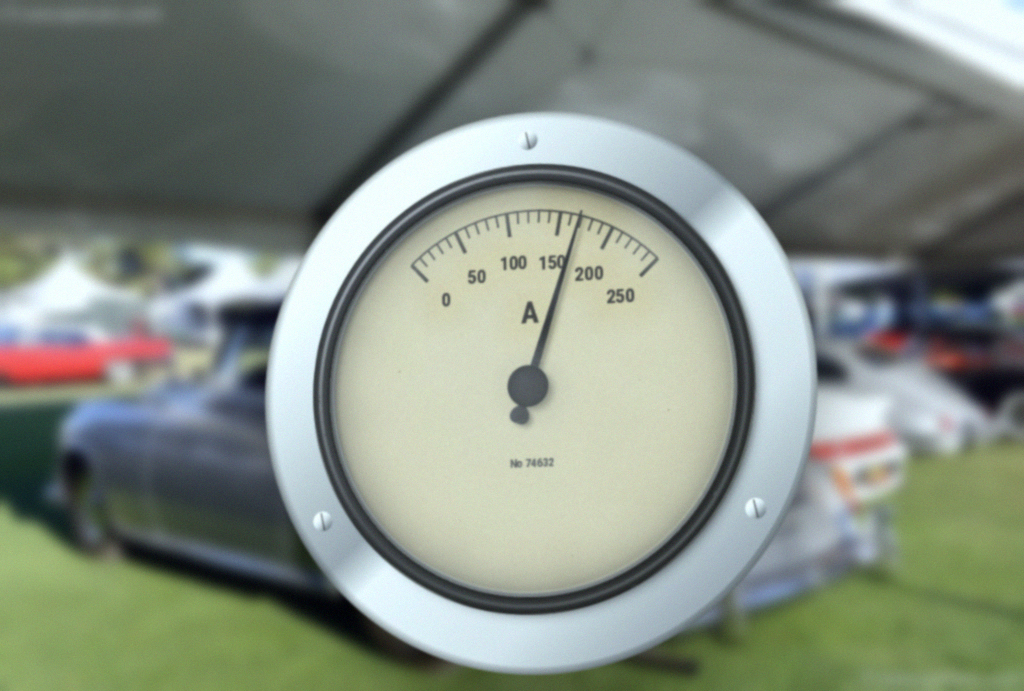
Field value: 170 A
